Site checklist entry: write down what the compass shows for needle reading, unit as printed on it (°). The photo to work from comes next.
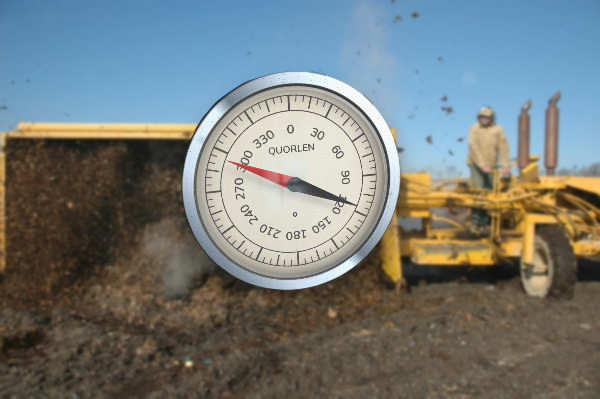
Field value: 295 °
